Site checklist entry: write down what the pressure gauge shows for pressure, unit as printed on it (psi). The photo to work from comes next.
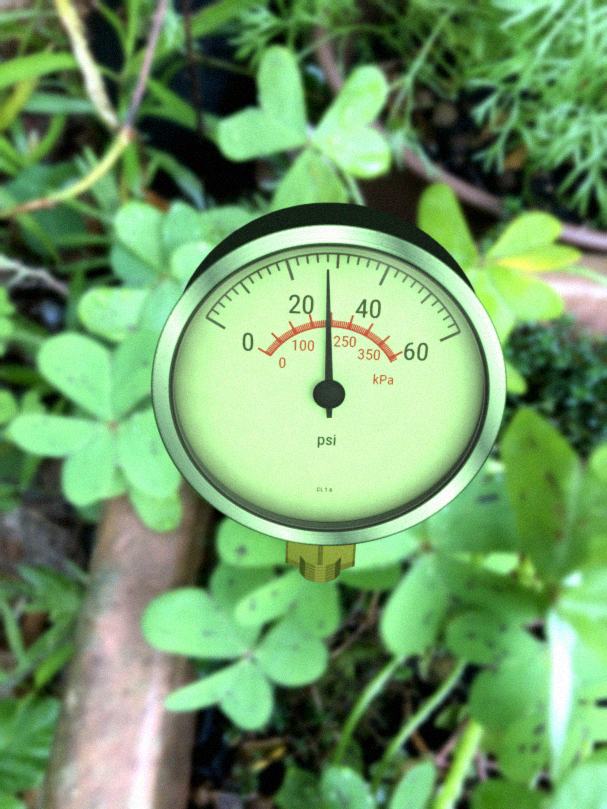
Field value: 28 psi
